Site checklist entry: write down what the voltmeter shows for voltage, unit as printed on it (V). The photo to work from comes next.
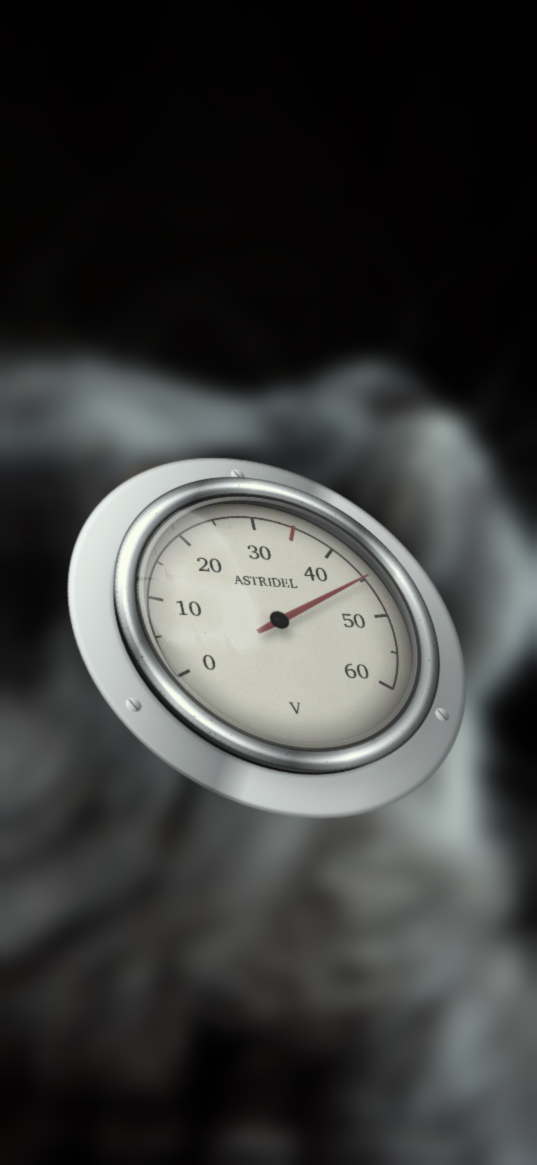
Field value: 45 V
